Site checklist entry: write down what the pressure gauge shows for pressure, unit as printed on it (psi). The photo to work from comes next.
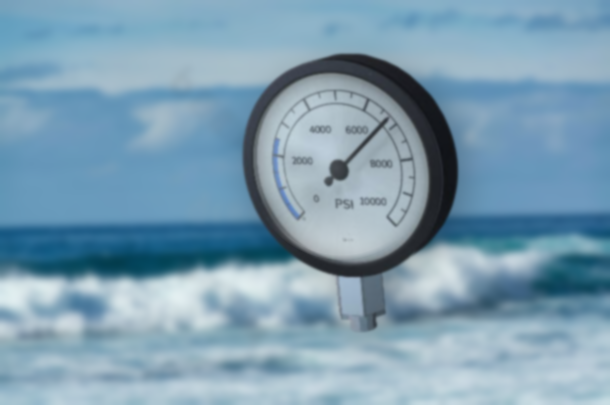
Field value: 6750 psi
